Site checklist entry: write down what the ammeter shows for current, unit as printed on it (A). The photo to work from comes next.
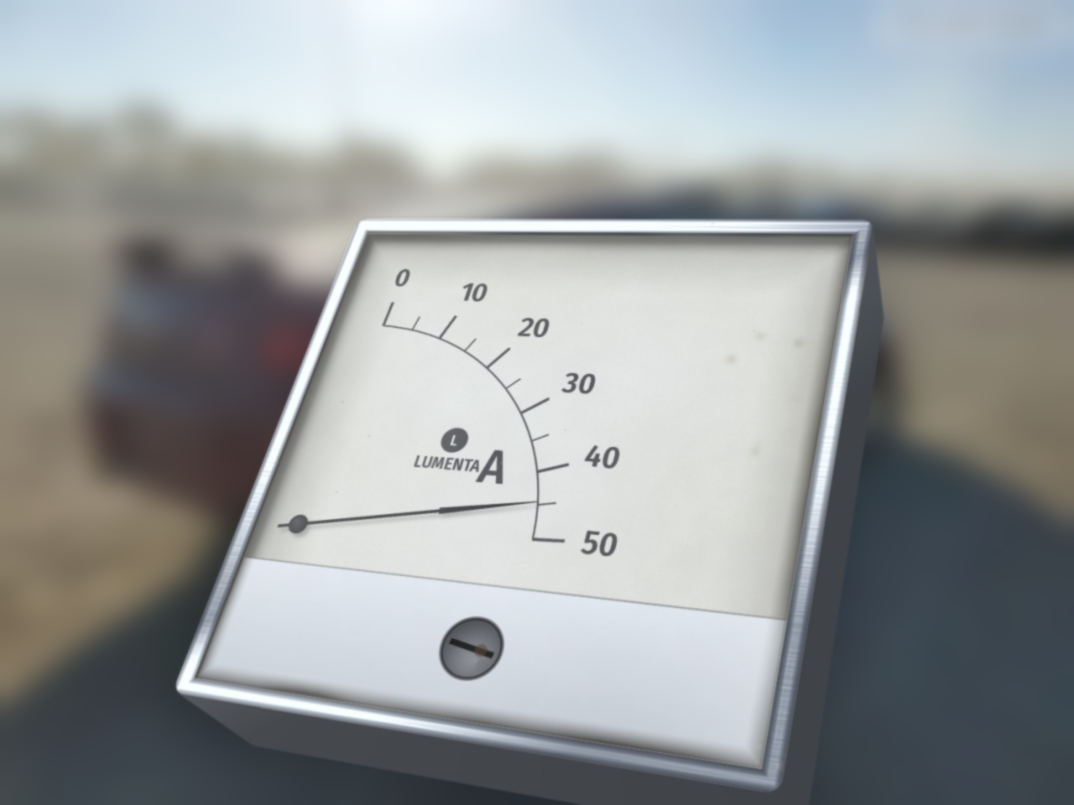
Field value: 45 A
